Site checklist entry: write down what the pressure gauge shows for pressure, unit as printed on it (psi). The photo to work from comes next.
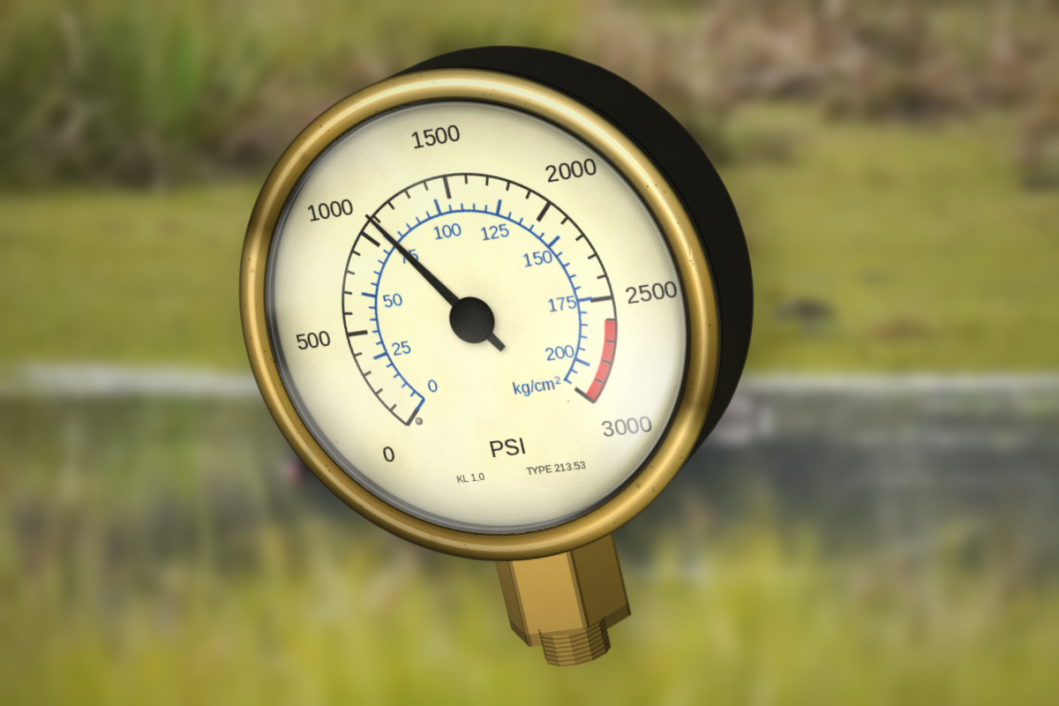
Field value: 1100 psi
